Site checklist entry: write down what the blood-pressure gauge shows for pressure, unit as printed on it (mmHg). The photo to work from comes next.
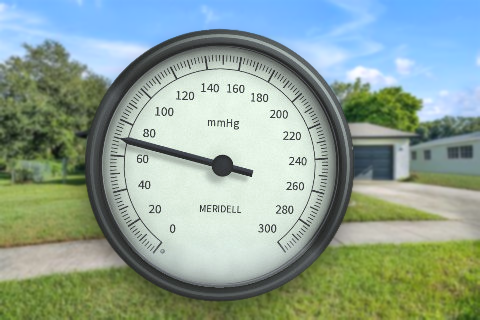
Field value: 70 mmHg
